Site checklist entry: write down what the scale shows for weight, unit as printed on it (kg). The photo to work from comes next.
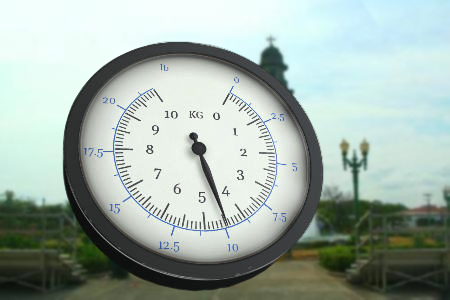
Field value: 4.5 kg
